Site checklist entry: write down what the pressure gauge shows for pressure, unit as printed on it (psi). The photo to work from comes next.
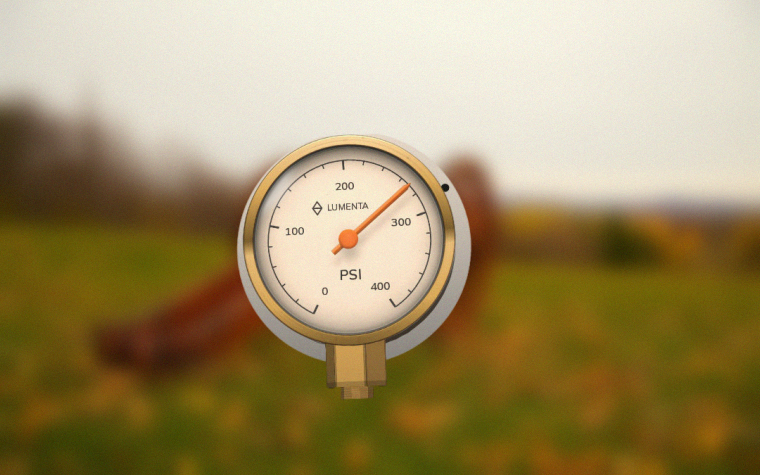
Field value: 270 psi
